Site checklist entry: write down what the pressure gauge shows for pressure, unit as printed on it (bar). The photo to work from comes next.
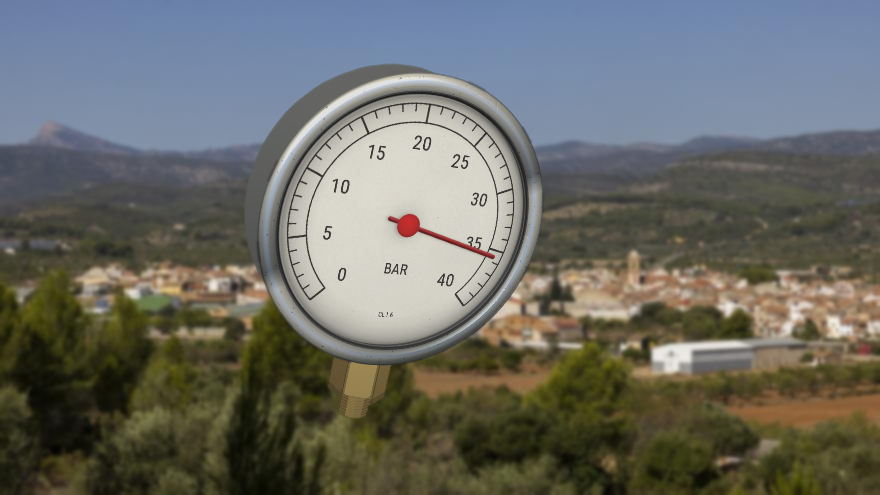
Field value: 35.5 bar
